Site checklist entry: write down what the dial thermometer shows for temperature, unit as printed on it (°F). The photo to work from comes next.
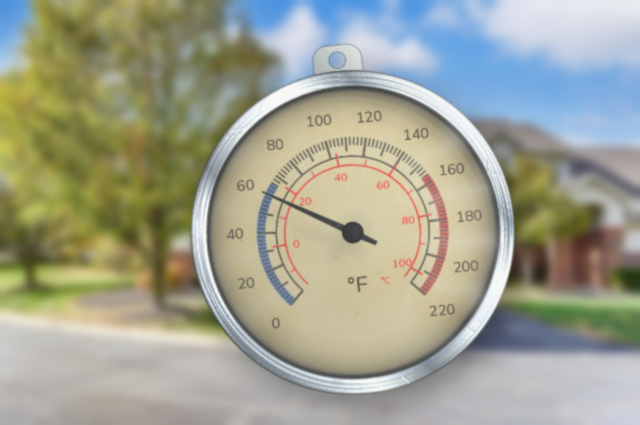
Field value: 60 °F
